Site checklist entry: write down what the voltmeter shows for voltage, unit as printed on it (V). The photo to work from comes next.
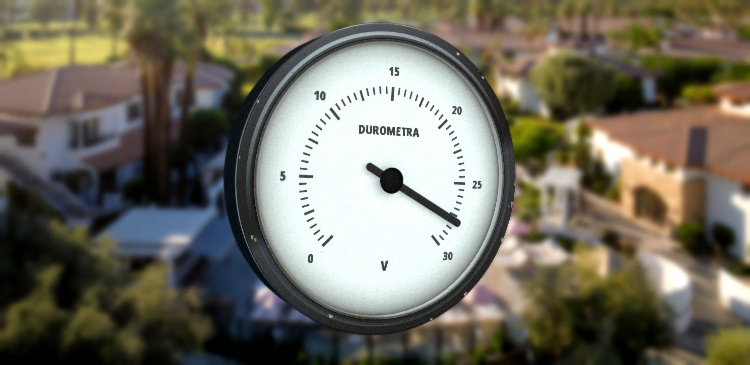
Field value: 28 V
